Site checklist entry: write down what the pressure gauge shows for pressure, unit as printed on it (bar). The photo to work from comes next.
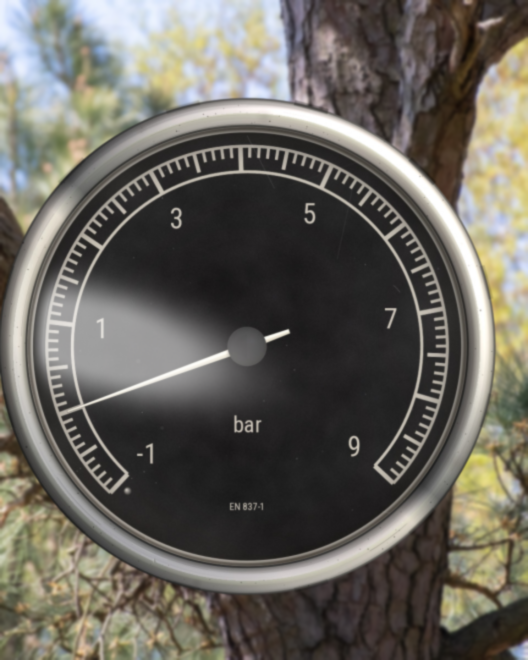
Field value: 0 bar
